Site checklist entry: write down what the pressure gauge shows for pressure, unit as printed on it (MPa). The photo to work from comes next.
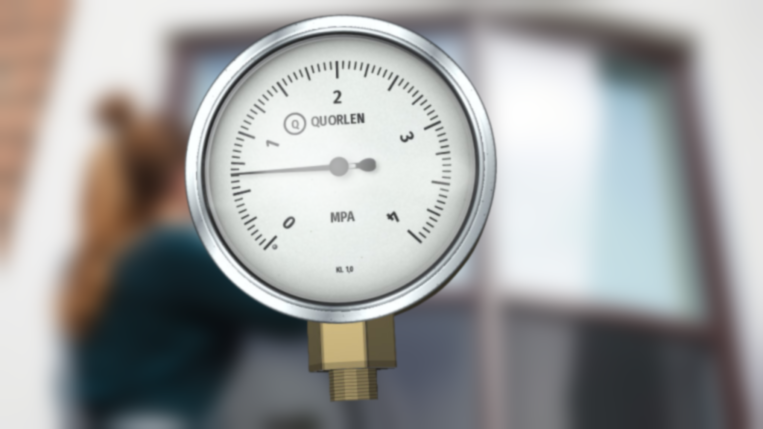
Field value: 0.65 MPa
